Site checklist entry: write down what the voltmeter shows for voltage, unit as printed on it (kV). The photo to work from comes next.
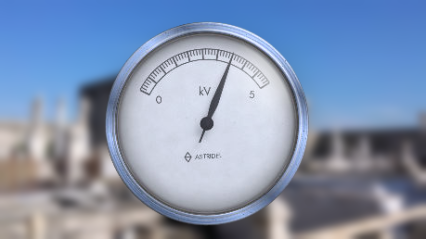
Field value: 3.5 kV
